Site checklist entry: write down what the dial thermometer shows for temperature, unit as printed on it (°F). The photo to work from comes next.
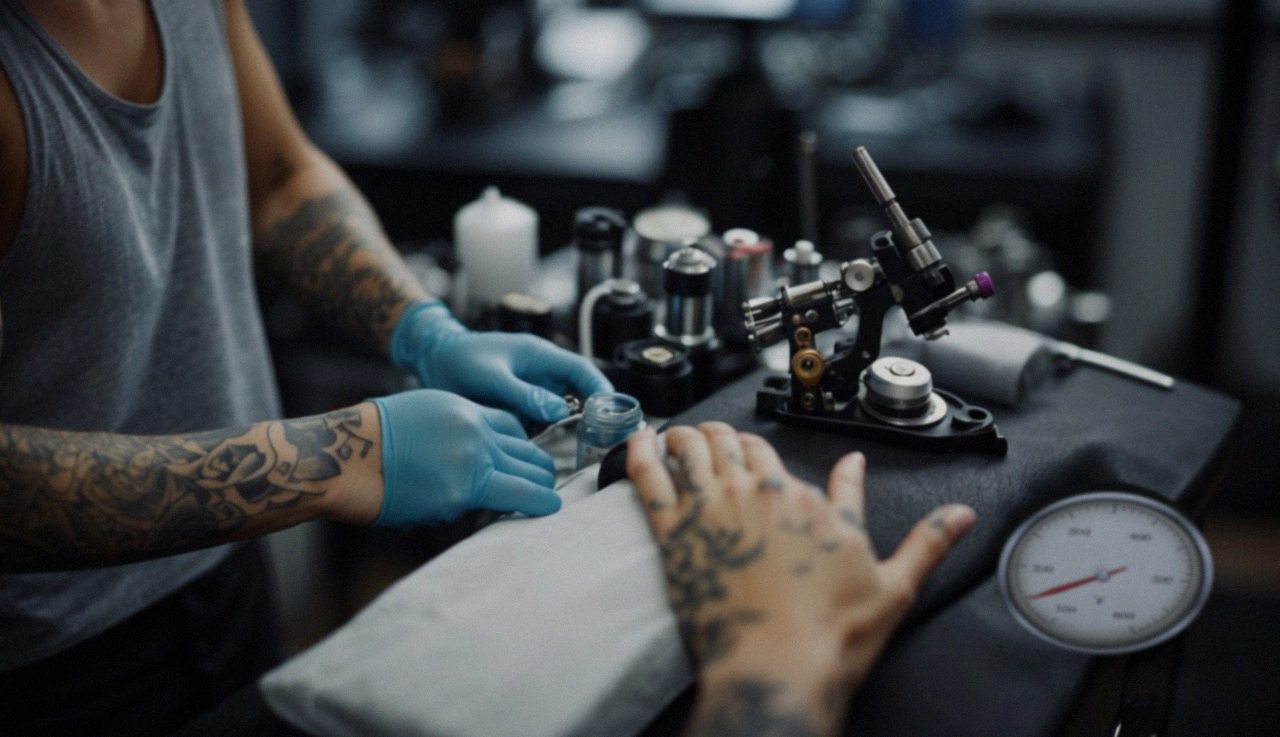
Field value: 150 °F
